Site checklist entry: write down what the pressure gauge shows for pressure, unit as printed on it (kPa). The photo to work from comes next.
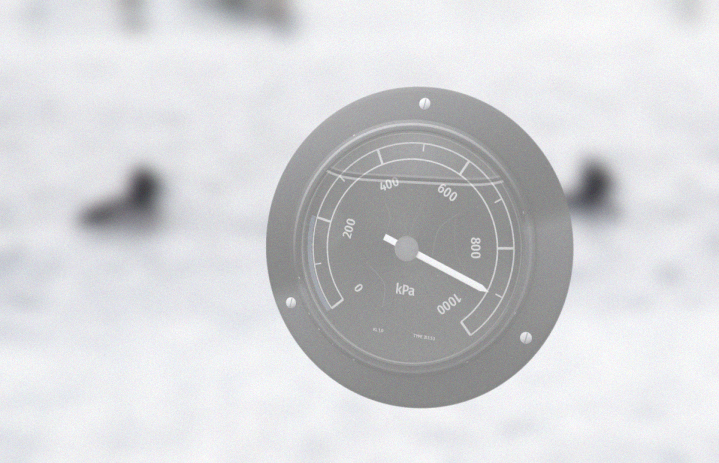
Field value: 900 kPa
